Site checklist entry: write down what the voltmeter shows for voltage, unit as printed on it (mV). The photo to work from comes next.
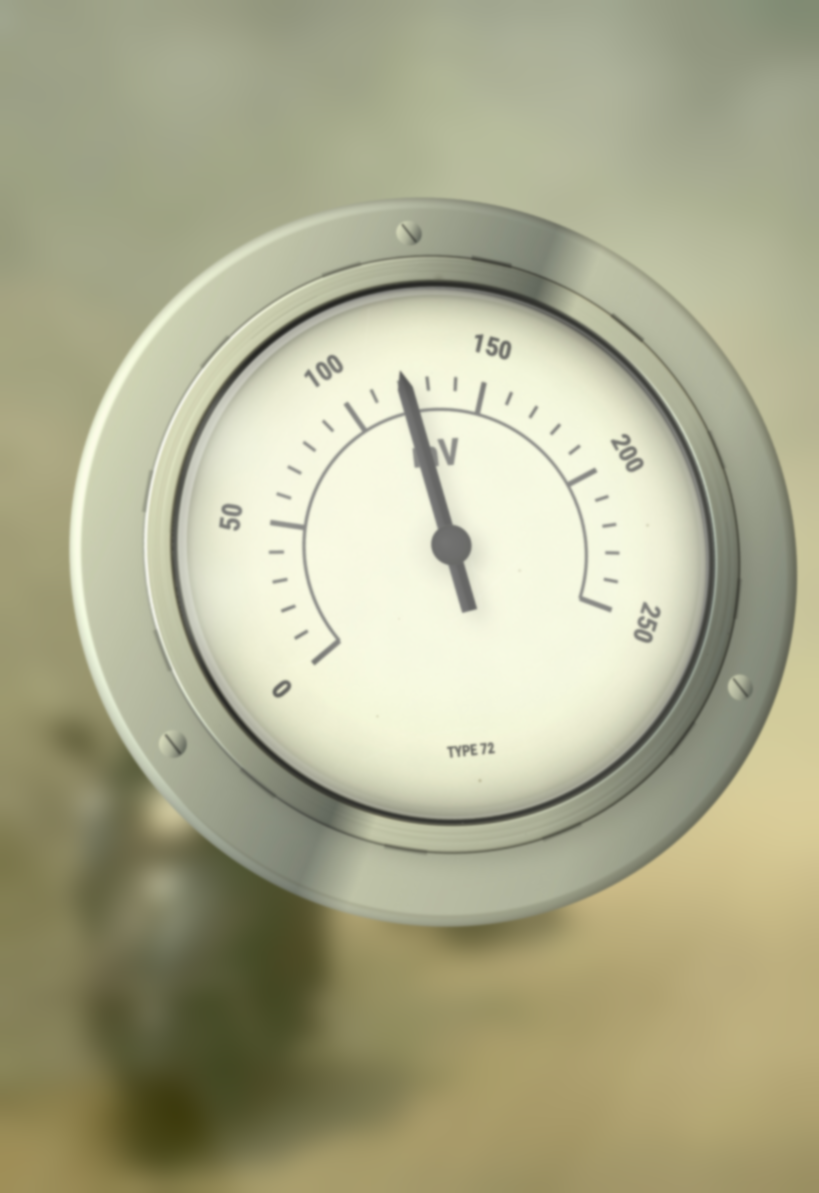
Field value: 120 mV
